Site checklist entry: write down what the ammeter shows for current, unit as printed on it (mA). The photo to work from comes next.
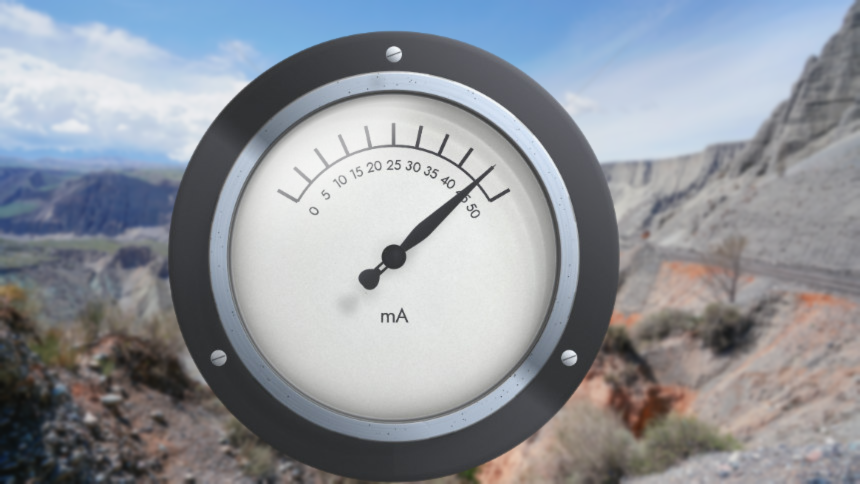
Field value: 45 mA
